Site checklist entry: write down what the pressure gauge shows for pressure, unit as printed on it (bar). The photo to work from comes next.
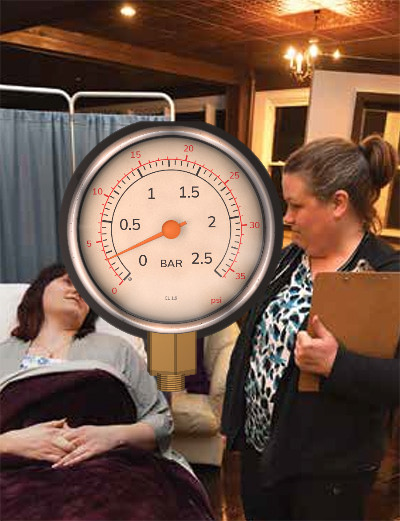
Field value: 0.2 bar
